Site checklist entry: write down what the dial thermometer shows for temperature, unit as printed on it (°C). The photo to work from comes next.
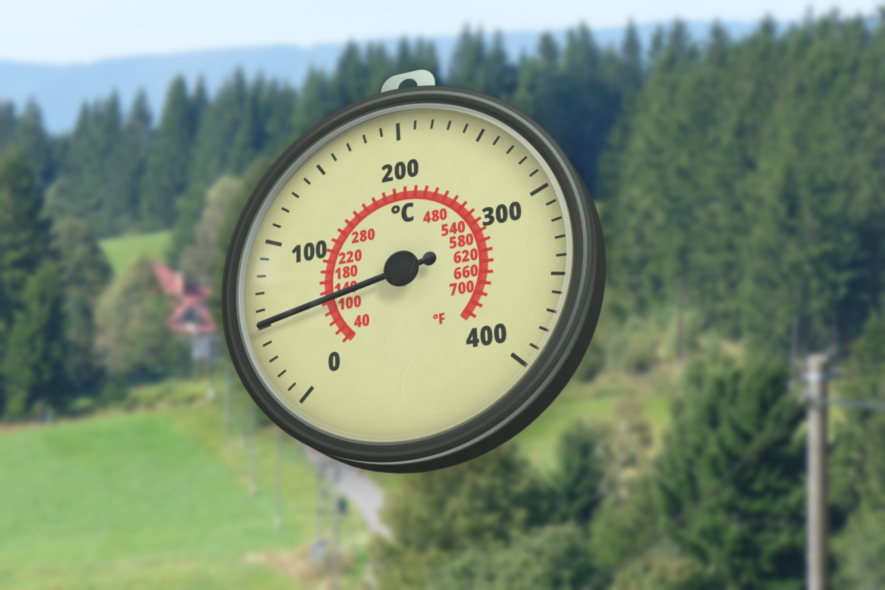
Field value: 50 °C
